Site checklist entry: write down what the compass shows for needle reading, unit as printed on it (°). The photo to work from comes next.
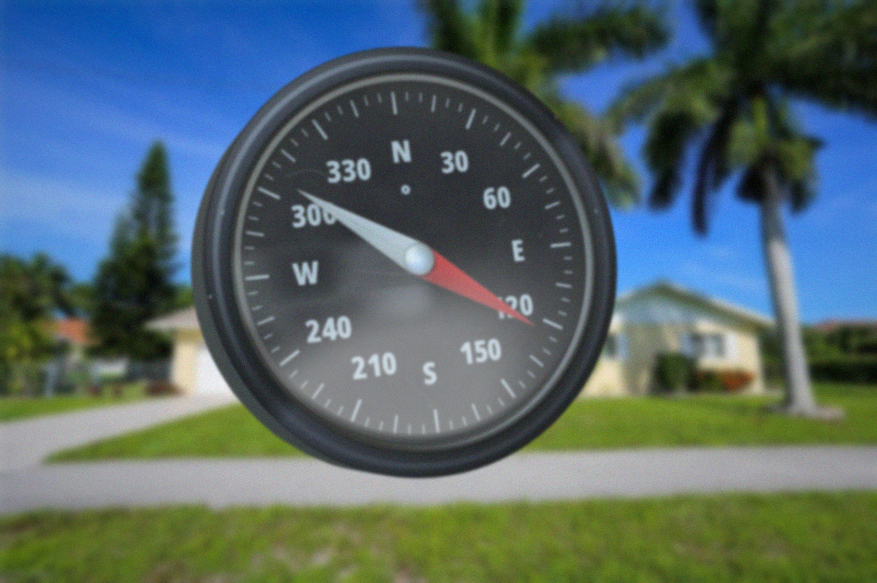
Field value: 125 °
